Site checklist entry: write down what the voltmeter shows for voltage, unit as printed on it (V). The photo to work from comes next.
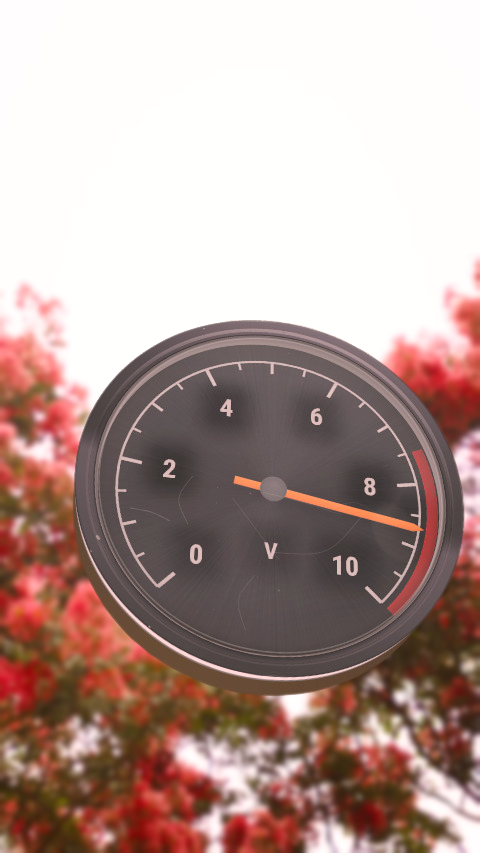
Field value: 8.75 V
